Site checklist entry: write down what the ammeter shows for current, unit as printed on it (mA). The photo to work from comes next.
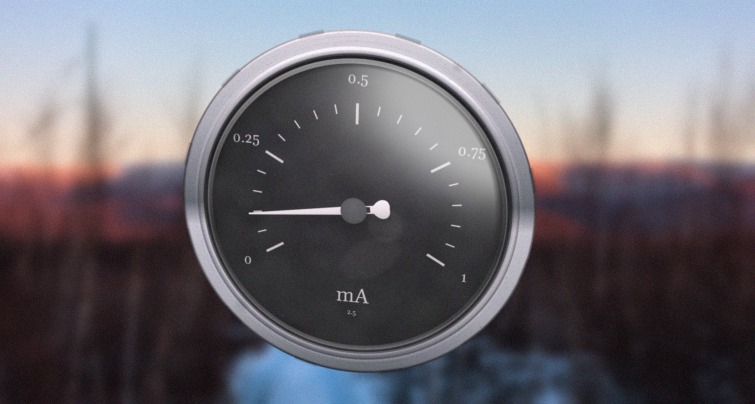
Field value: 0.1 mA
